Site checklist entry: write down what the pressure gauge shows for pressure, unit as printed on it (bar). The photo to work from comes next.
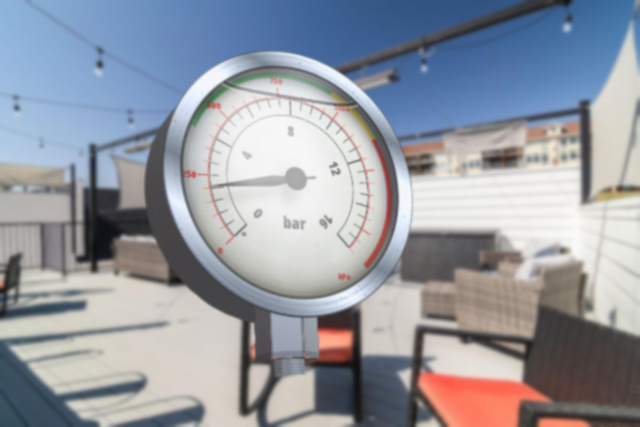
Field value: 2 bar
